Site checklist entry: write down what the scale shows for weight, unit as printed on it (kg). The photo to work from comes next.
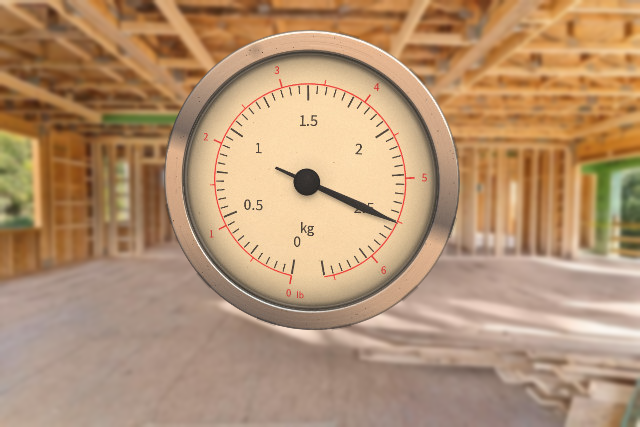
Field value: 2.5 kg
